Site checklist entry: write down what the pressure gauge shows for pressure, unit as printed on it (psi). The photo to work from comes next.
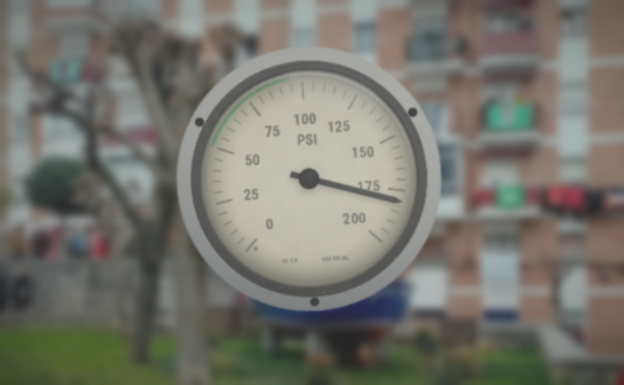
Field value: 180 psi
